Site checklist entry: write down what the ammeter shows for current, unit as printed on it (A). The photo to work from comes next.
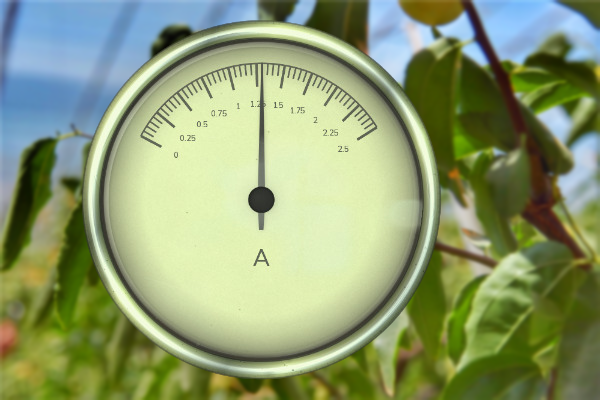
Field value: 1.3 A
